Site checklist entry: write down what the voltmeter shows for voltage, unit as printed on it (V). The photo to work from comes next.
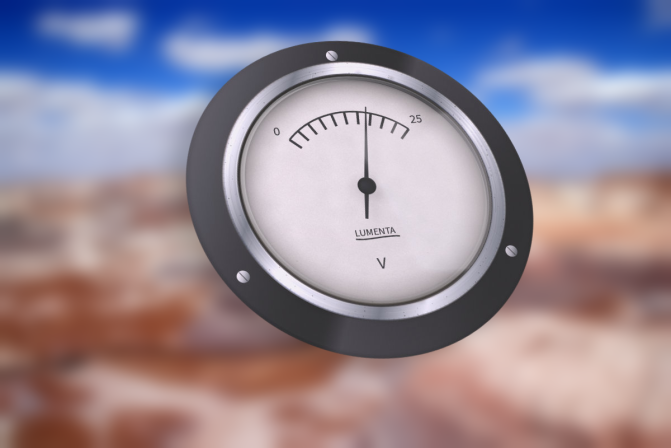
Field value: 16.25 V
